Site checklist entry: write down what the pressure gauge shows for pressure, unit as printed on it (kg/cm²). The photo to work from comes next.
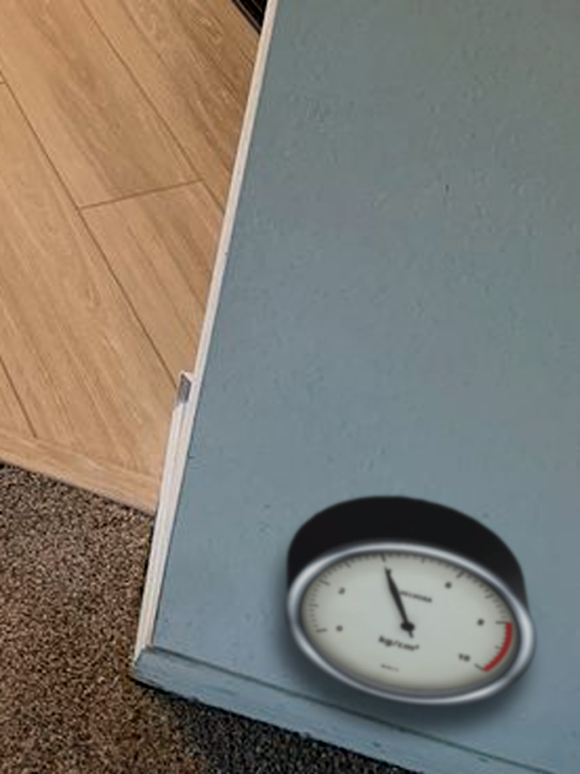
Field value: 4 kg/cm²
